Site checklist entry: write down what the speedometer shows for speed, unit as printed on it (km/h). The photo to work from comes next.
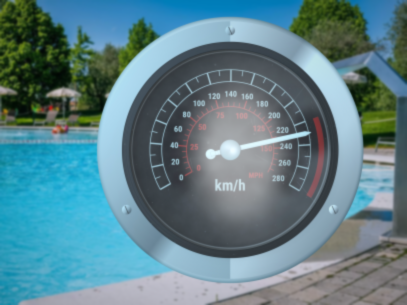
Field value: 230 km/h
